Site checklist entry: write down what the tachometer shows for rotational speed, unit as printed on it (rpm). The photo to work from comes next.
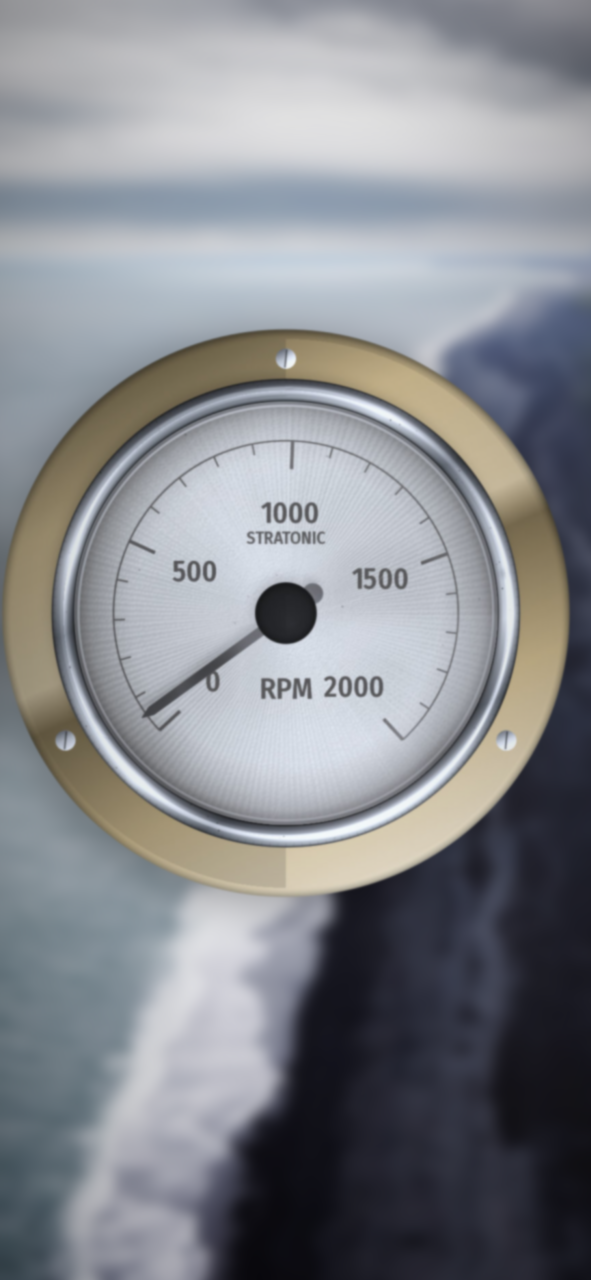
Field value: 50 rpm
